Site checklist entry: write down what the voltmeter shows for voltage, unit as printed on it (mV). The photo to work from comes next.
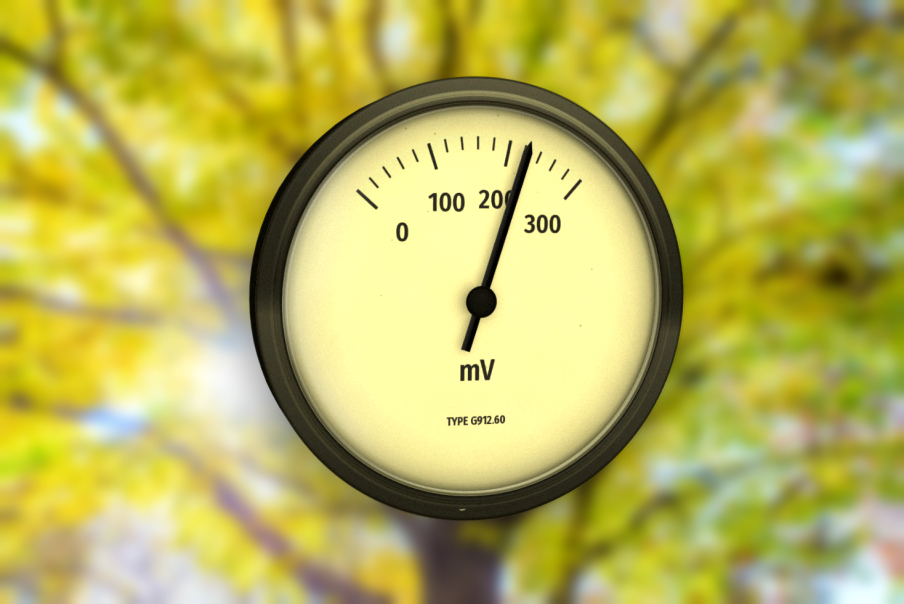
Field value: 220 mV
